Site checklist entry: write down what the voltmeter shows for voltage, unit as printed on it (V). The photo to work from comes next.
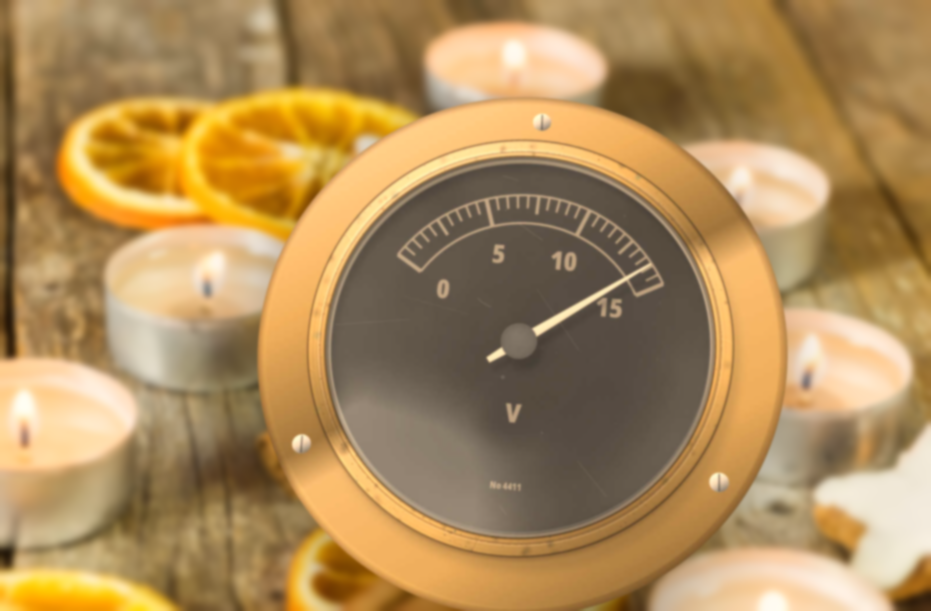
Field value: 14 V
